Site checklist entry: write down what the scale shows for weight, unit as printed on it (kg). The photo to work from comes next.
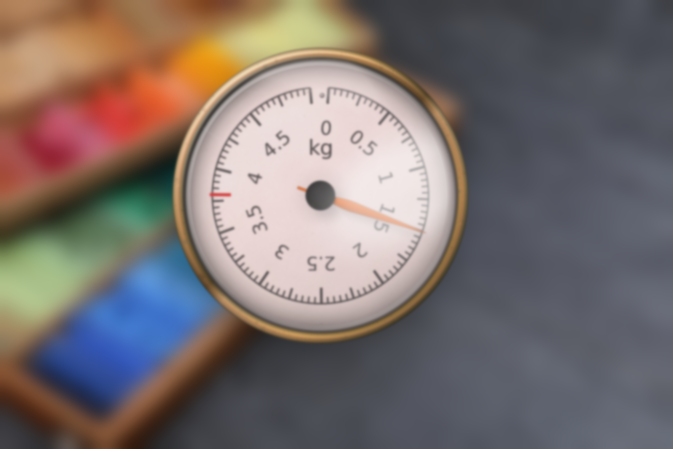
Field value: 1.5 kg
